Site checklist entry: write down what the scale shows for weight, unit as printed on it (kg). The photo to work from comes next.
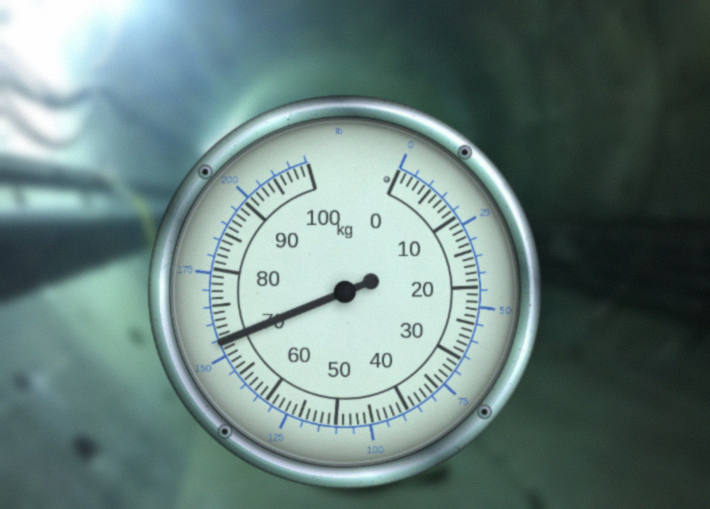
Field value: 70 kg
